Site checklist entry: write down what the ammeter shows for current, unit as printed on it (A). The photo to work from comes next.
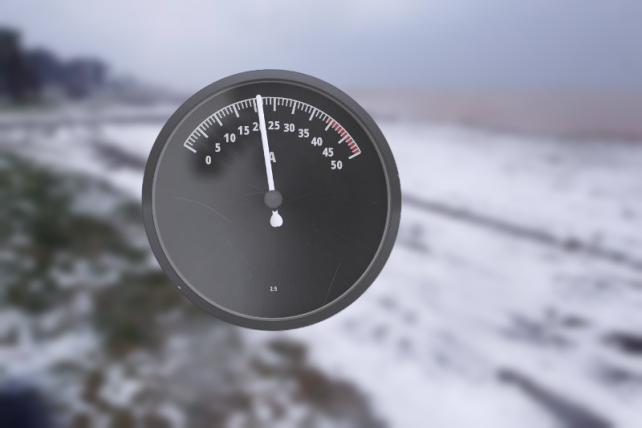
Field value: 21 A
